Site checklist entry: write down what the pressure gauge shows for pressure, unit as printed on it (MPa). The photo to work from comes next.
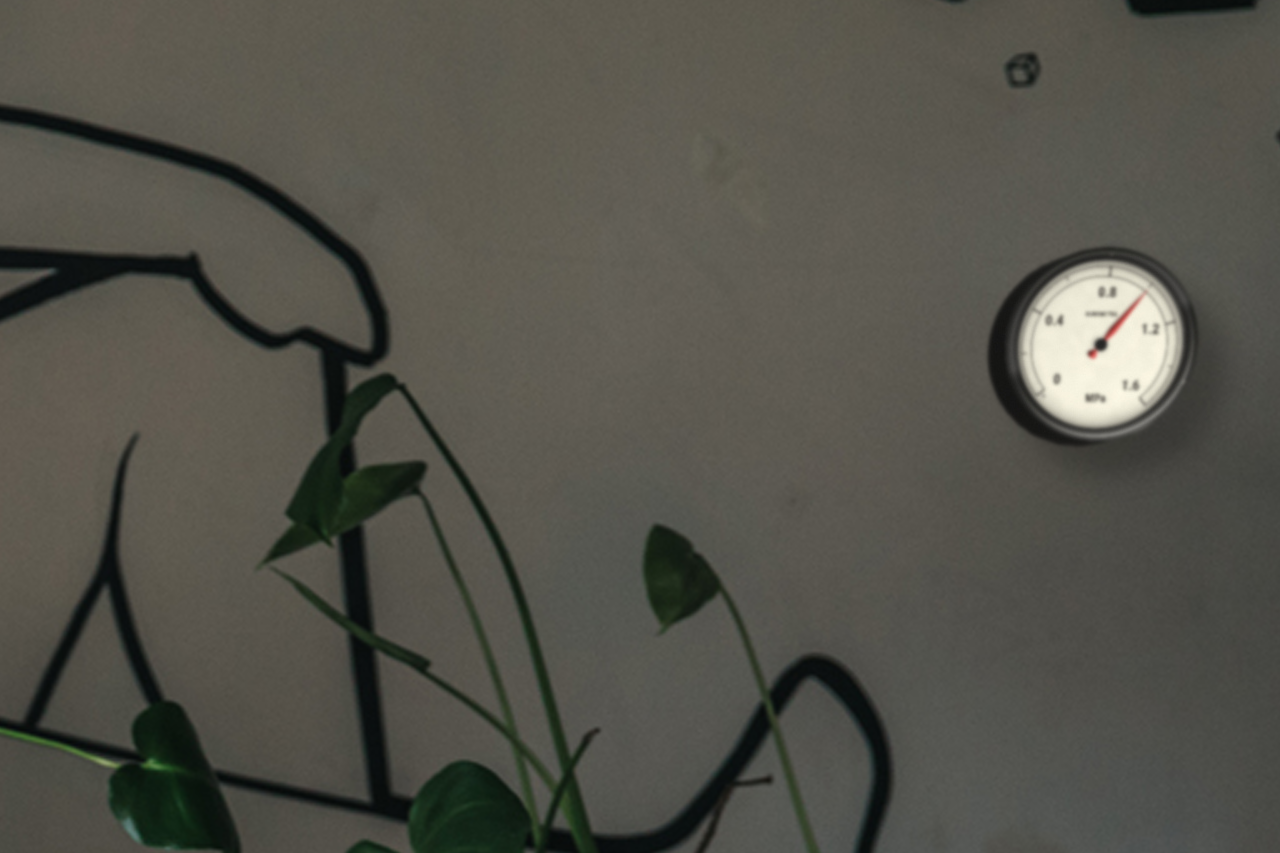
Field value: 1 MPa
